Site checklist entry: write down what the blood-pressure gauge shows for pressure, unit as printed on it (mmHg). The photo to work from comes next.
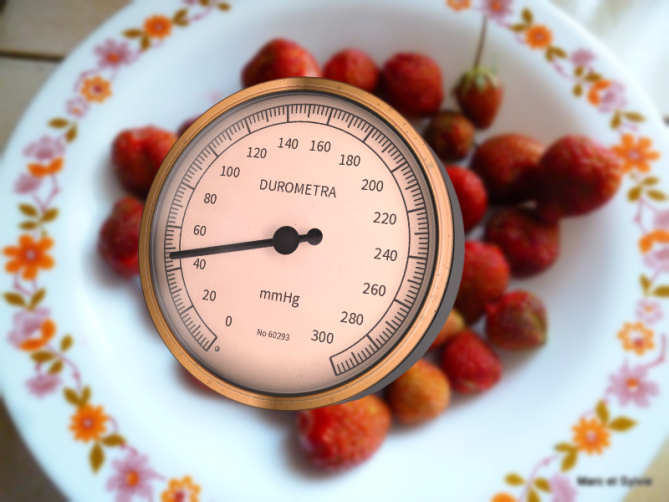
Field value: 46 mmHg
